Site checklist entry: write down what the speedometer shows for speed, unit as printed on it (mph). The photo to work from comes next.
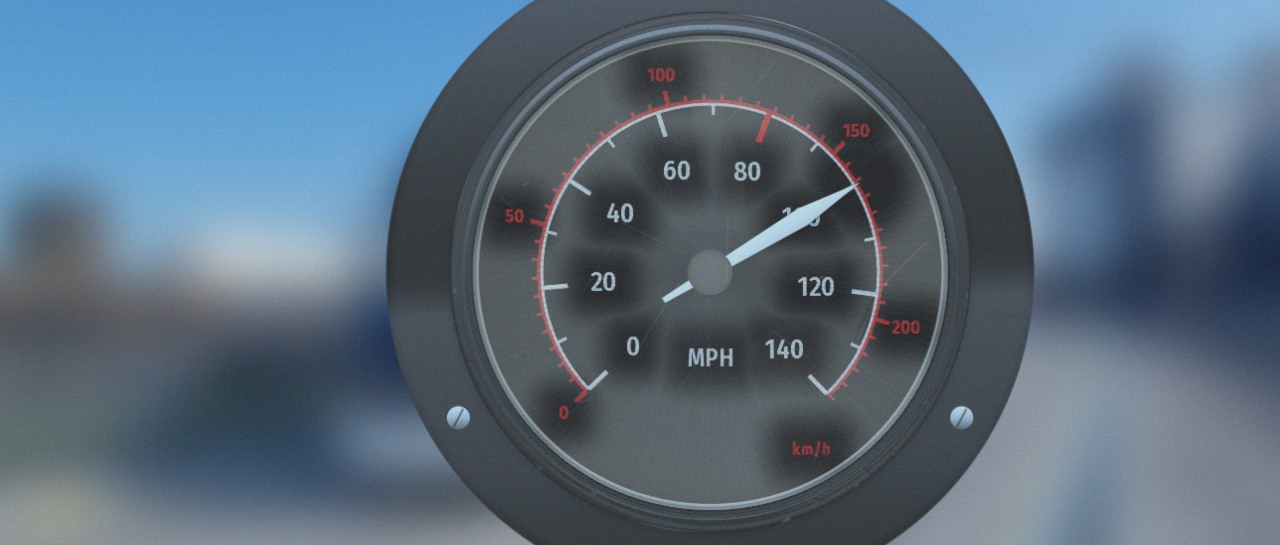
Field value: 100 mph
